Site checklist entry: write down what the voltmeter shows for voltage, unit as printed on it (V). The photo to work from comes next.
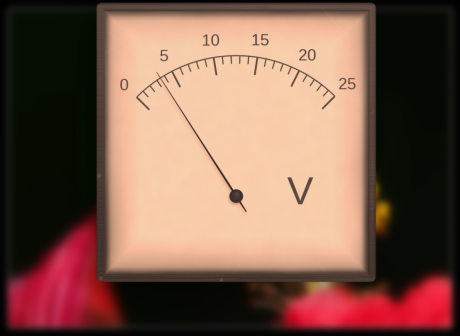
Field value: 3.5 V
